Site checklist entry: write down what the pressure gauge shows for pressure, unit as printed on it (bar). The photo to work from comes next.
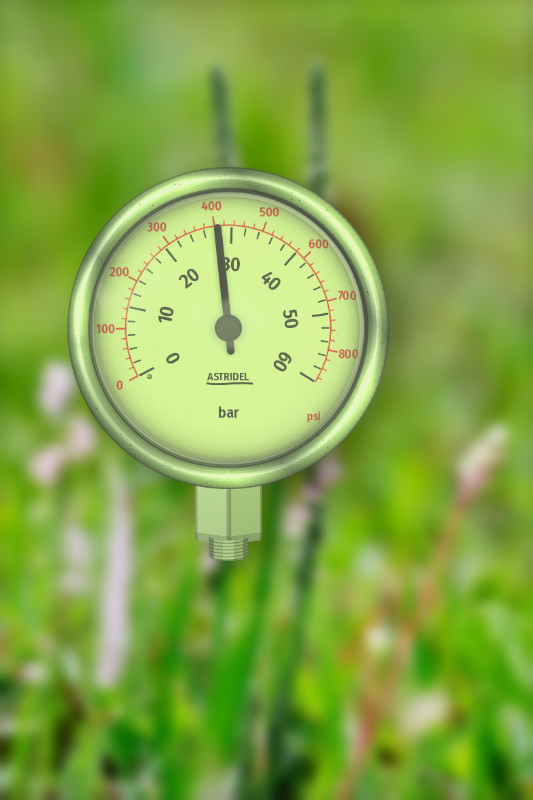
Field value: 28 bar
